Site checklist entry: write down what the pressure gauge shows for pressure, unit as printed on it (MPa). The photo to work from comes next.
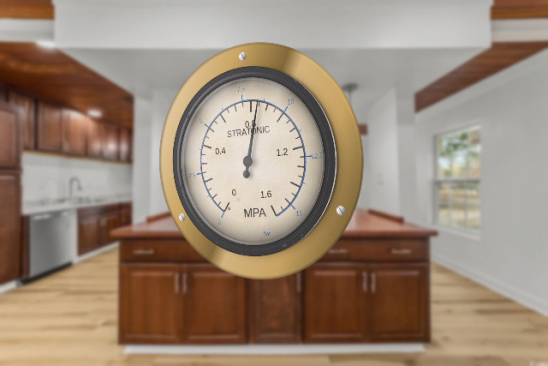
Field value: 0.85 MPa
